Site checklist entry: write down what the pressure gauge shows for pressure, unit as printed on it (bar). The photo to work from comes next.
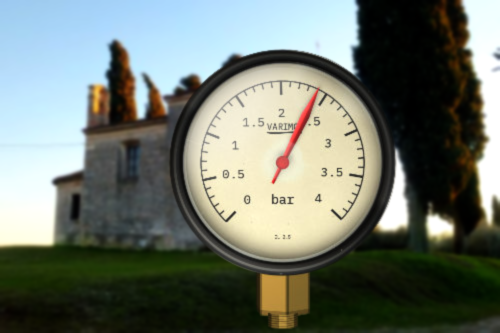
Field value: 2.4 bar
